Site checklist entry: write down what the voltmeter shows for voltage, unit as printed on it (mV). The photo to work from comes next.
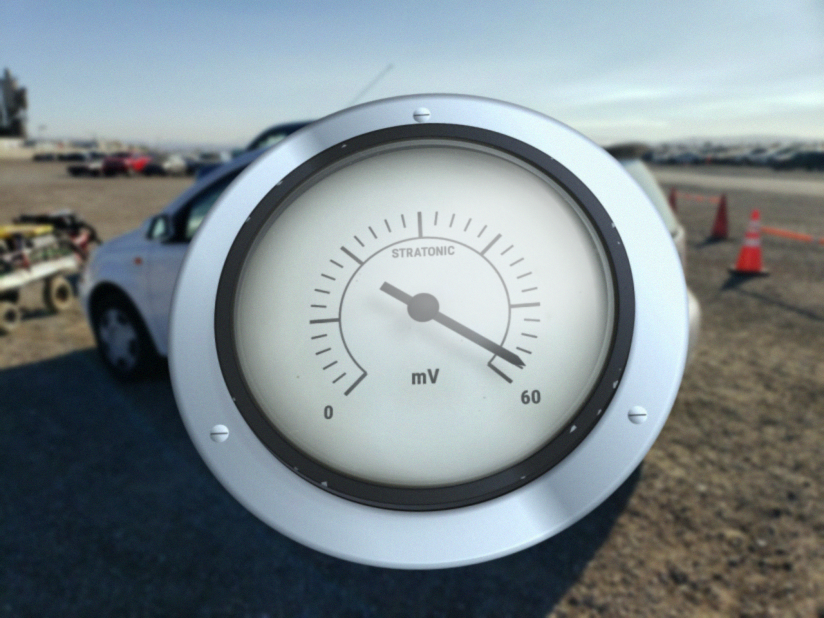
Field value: 58 mV
